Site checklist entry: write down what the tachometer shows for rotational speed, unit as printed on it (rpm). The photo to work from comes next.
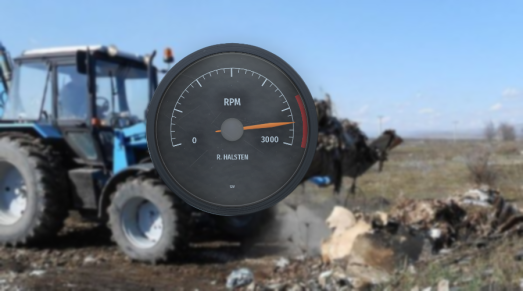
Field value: 2700 rpm
